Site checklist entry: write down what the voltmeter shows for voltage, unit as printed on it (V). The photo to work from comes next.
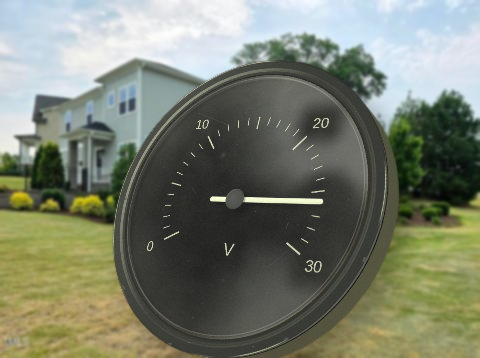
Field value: 26 V
